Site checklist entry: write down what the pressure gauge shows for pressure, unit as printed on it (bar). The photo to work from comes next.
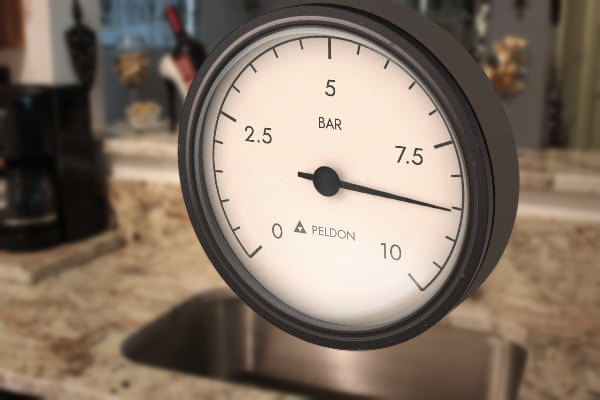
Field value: 8.5 bar
